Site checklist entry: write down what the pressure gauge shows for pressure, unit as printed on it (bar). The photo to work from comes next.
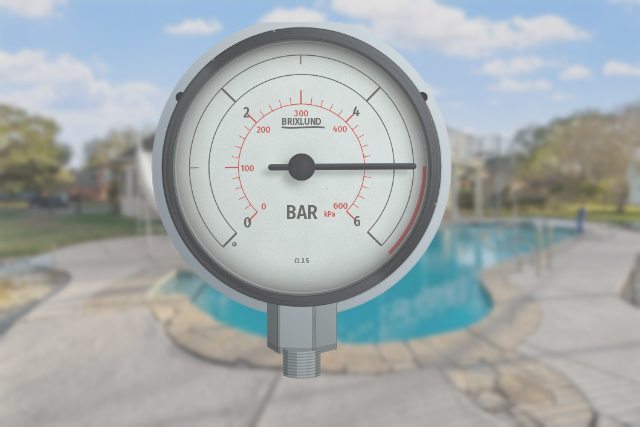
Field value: 5 bar
